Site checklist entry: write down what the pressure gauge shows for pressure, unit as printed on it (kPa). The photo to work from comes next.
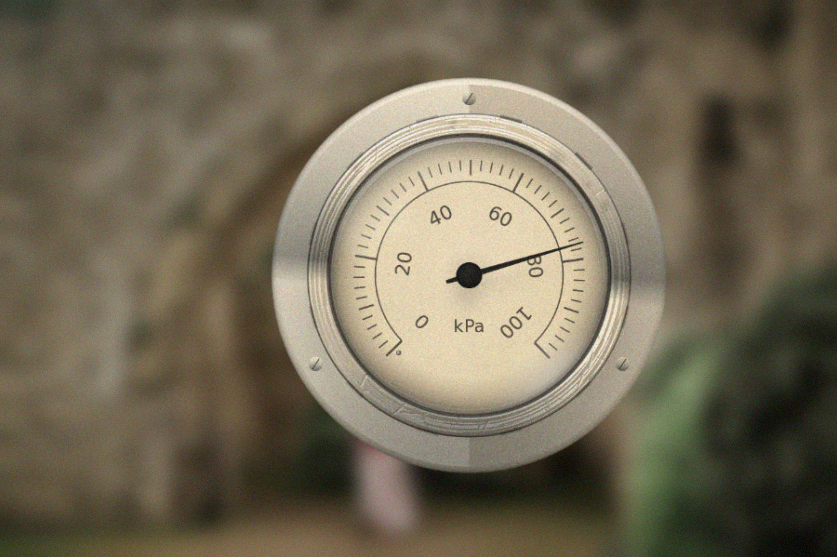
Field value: 77 kPa
